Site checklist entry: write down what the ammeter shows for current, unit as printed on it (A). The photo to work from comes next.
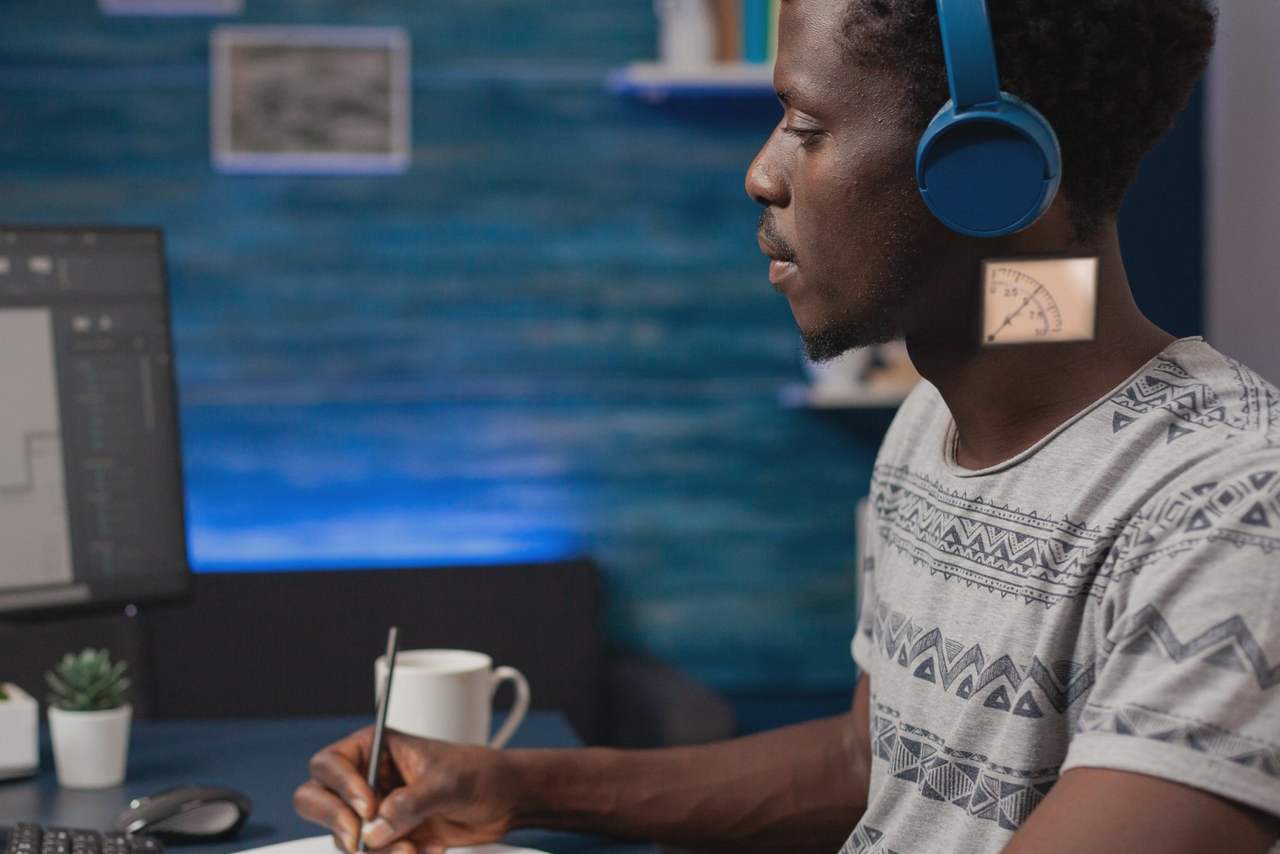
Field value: 5 A
